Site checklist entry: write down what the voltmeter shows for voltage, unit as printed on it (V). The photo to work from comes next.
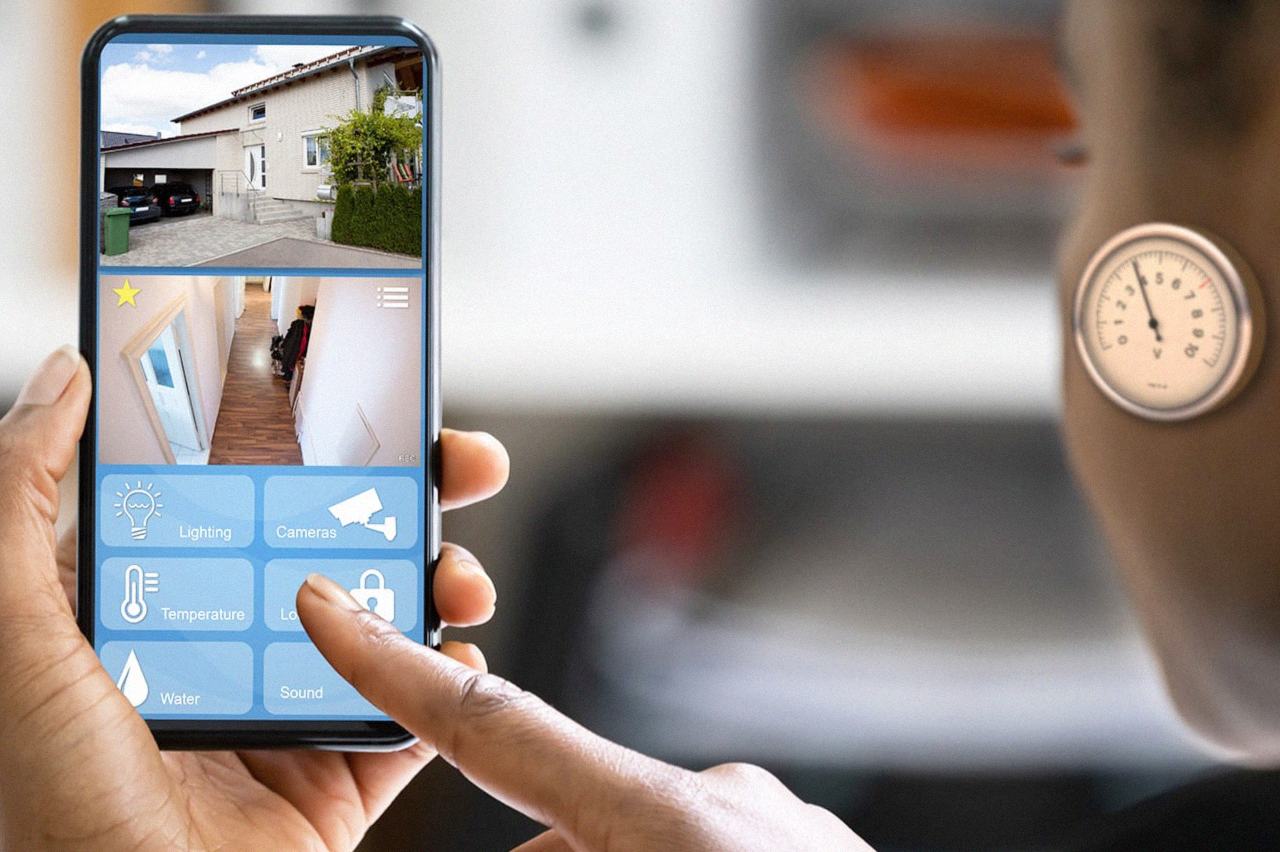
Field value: 4 V
